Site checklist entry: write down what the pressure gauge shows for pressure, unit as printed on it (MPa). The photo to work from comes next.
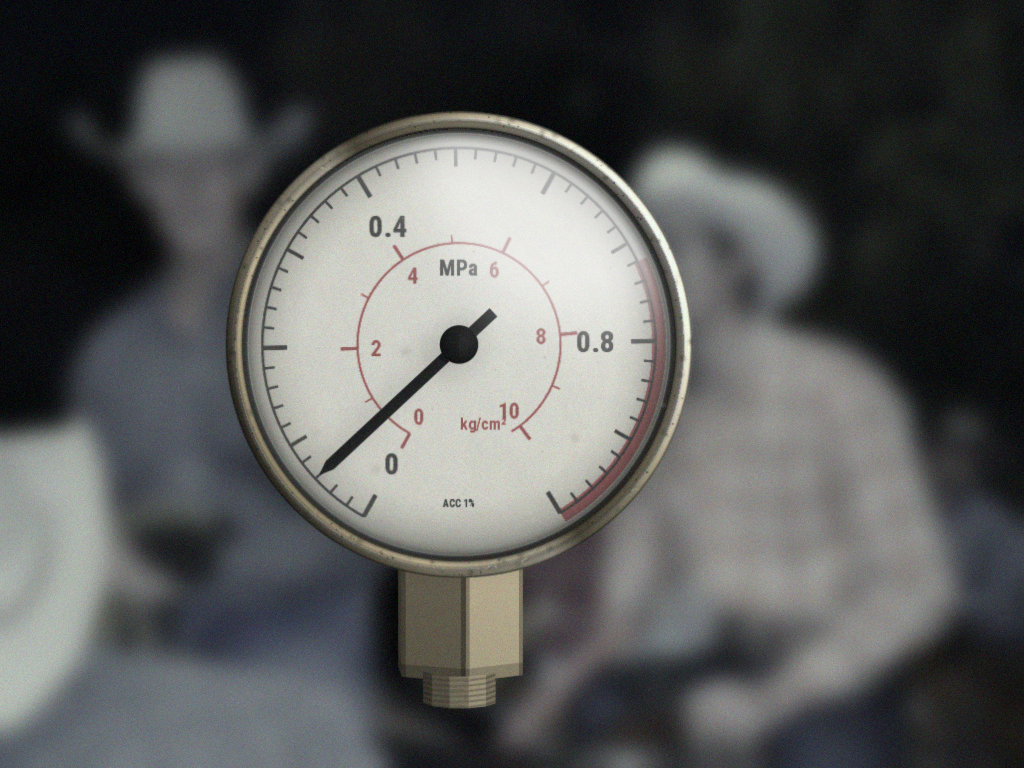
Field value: 0.06 MPa
